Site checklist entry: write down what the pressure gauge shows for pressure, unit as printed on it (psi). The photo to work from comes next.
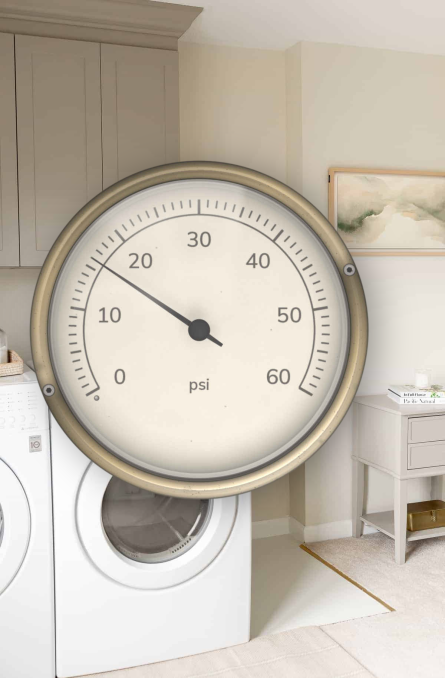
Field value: 16 psi
